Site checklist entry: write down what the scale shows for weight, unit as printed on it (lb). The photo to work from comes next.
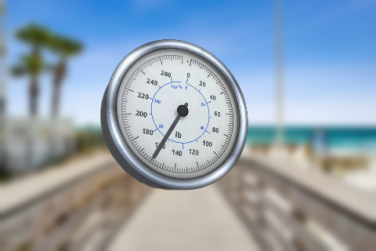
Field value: 160 lb
